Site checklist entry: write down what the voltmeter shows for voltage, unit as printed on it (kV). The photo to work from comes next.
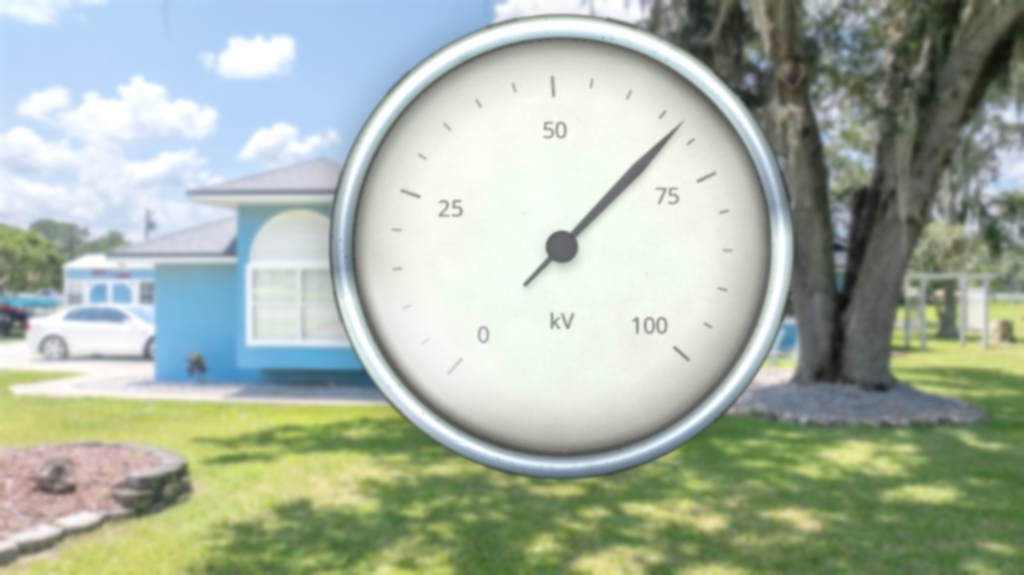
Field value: 67.5 kV
